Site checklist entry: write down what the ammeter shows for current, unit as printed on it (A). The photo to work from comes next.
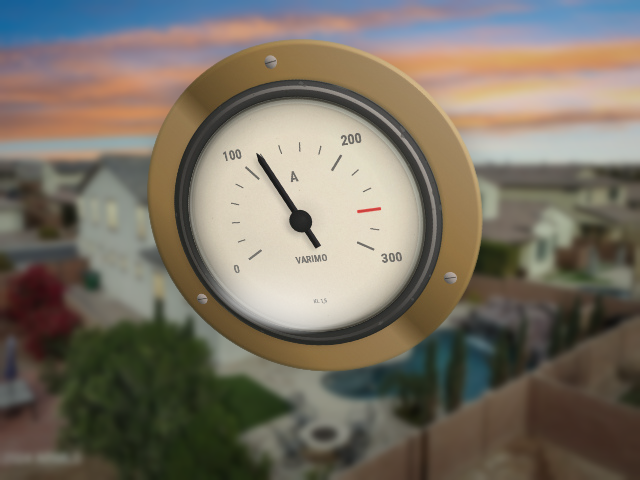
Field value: 120 A
